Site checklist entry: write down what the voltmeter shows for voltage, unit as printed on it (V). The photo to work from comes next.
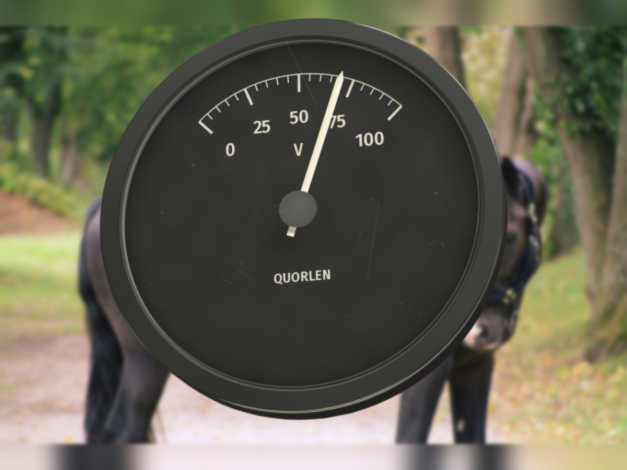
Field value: 70 V
